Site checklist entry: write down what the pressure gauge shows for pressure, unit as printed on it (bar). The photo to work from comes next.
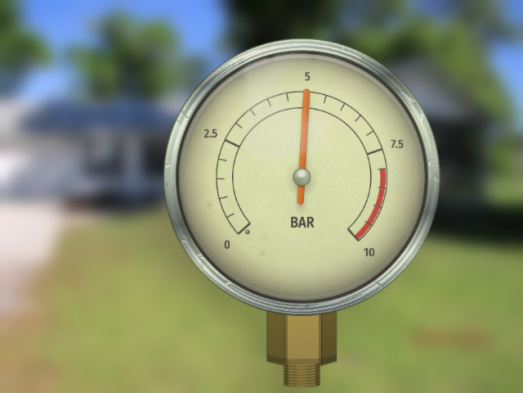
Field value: 5 bar
